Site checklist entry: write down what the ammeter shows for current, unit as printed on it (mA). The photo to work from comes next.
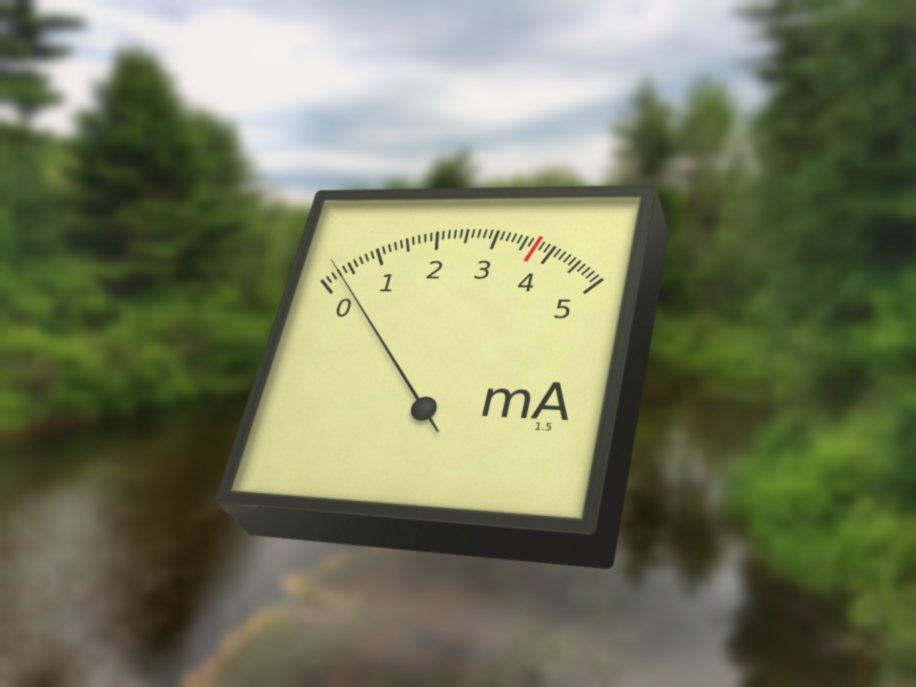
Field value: 0.3 mA
